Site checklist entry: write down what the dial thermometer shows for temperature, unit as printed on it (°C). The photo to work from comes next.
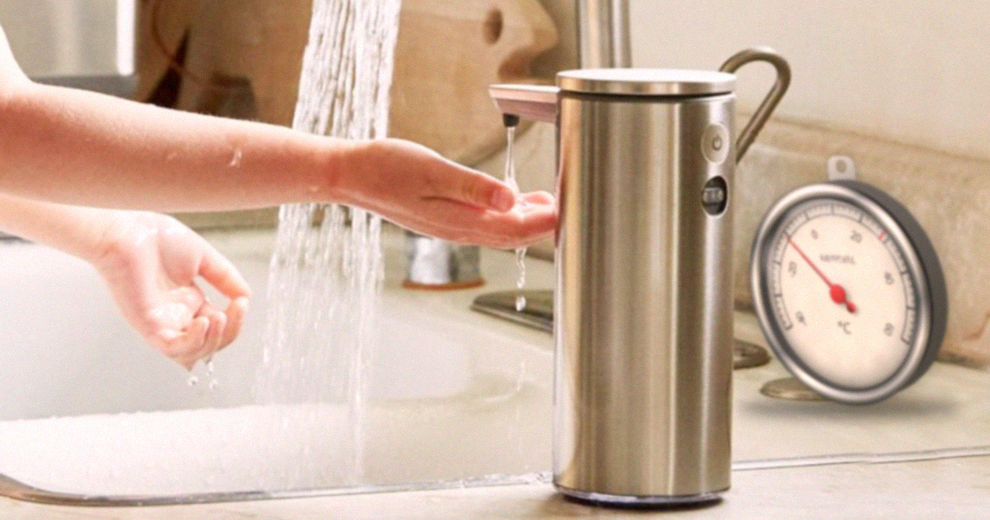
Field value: -10 °C
